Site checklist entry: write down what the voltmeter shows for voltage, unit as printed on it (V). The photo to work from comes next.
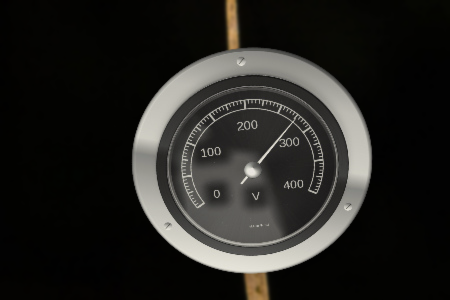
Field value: 275 V
